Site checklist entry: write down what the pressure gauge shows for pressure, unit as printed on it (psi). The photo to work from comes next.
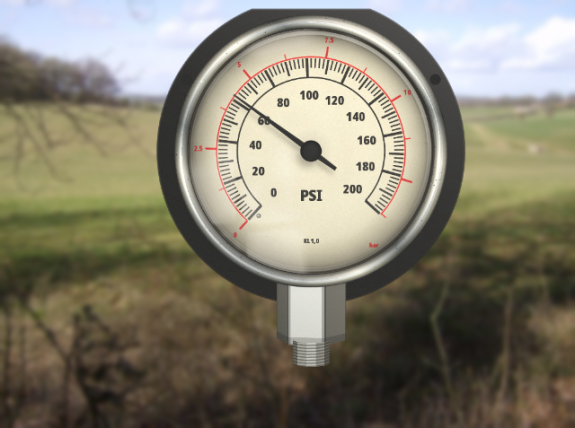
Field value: 62 psi
